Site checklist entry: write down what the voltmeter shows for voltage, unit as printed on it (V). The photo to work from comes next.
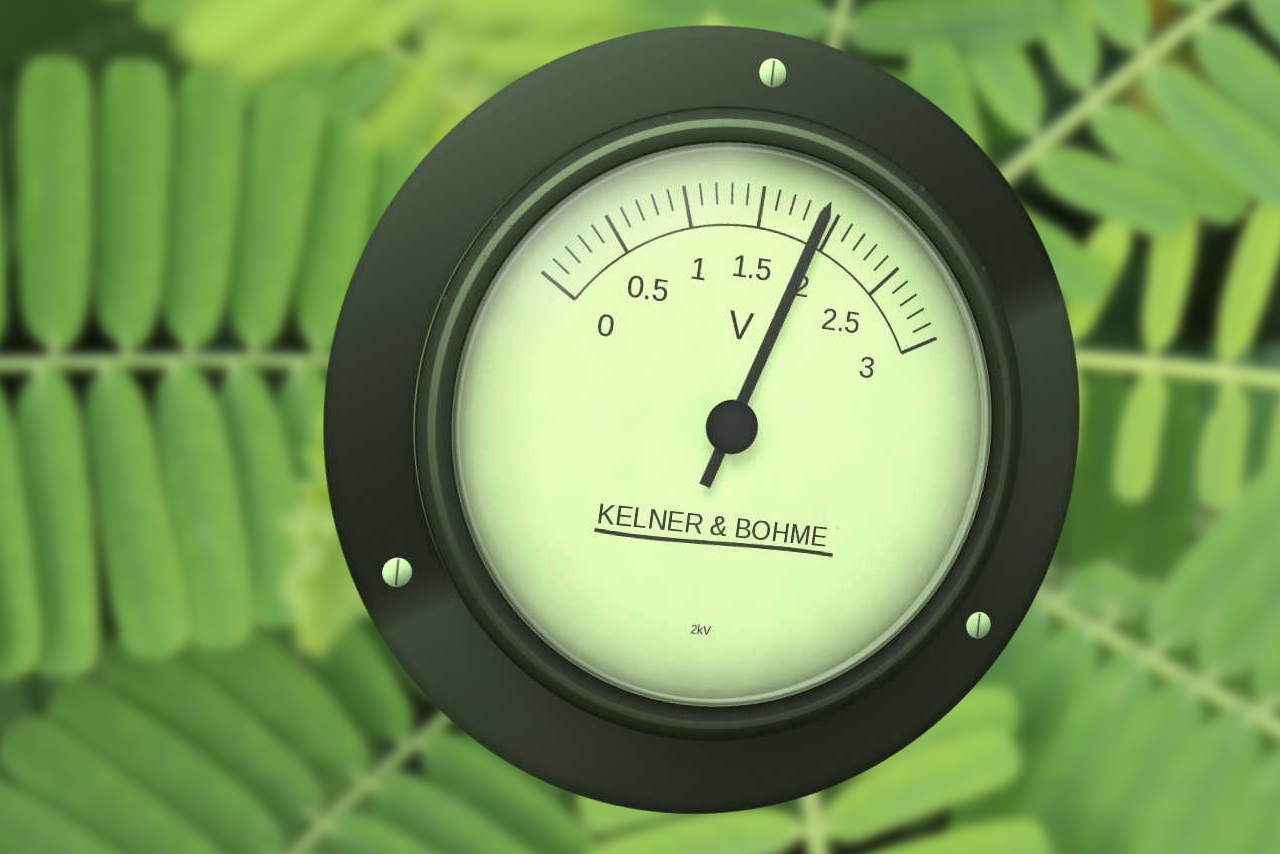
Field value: 1.9 V
